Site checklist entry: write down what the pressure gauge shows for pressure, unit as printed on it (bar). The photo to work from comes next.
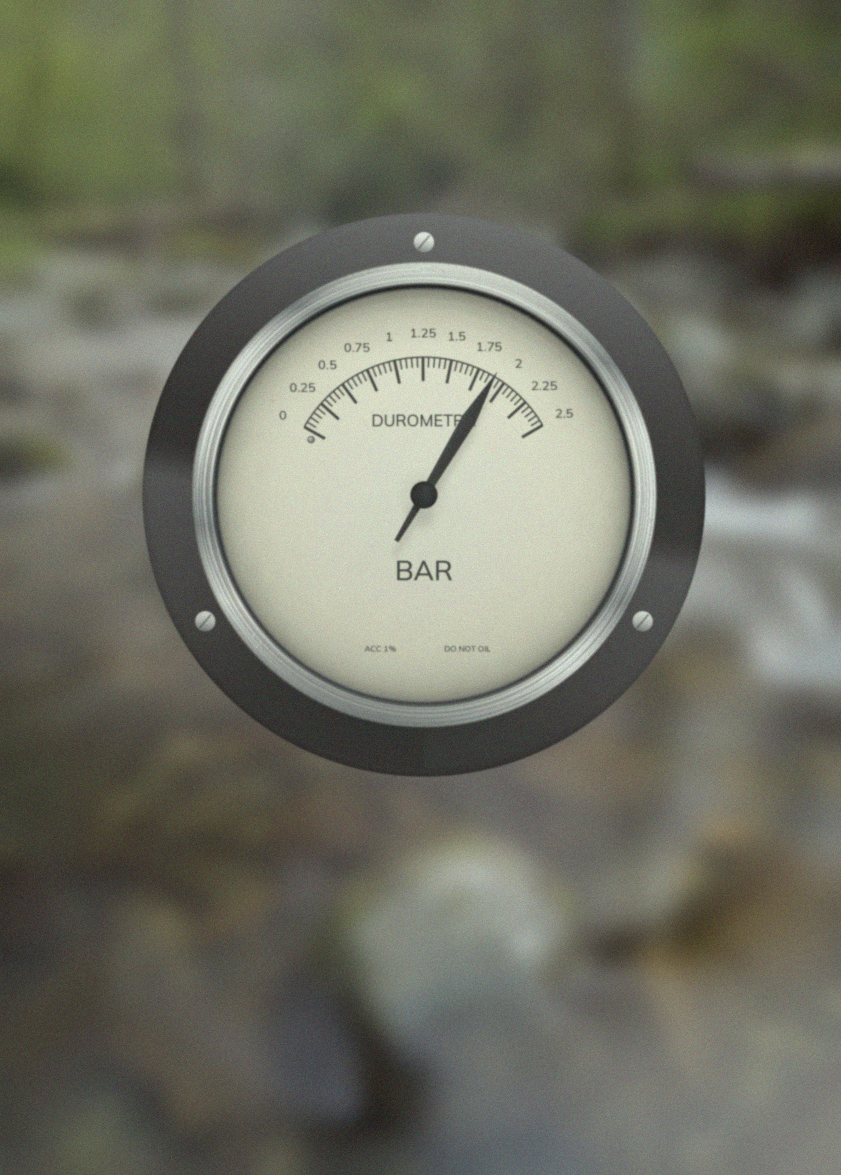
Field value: 1.9 bar
